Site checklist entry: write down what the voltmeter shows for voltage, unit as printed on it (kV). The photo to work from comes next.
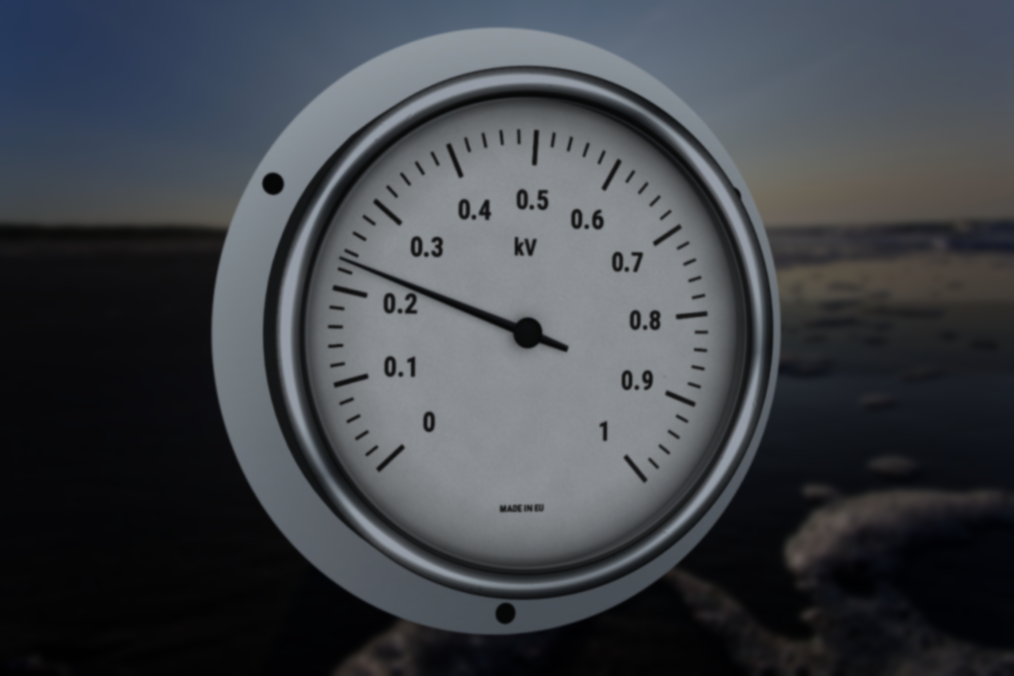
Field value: 0.23 kV
